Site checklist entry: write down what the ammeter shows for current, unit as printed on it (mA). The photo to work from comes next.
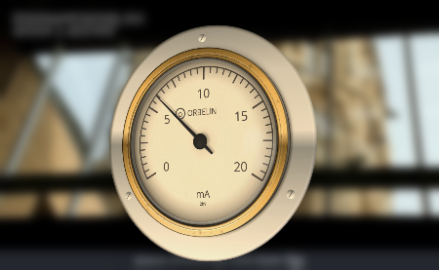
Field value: 6 mA
